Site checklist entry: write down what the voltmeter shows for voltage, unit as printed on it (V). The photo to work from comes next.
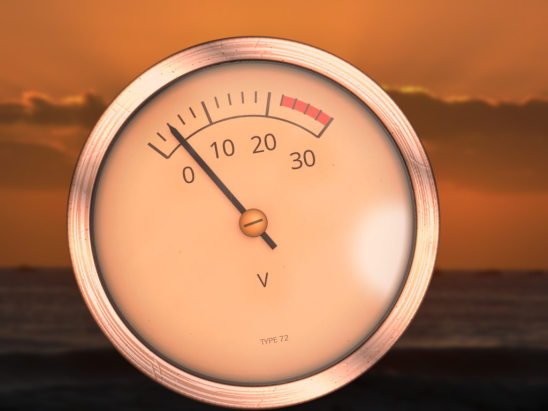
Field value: 4 V
